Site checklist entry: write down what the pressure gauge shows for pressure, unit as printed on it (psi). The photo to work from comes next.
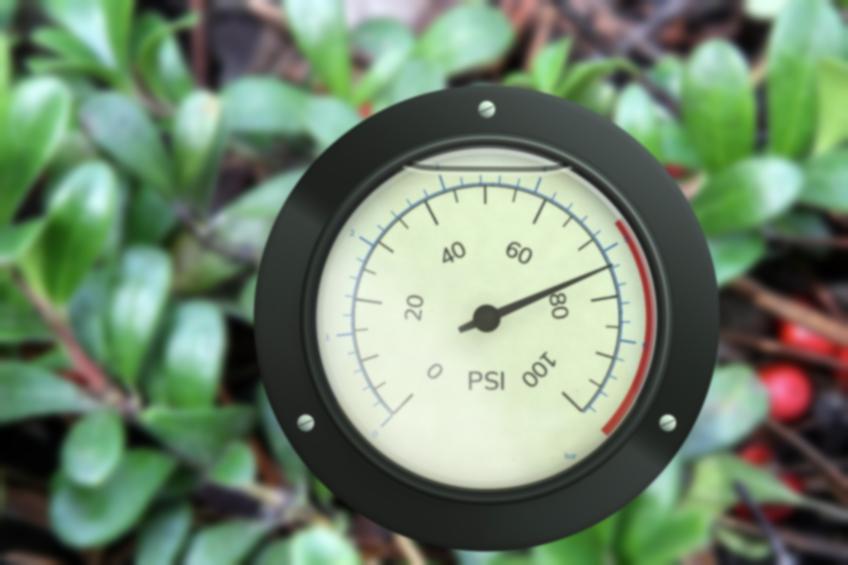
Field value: 75 psi
